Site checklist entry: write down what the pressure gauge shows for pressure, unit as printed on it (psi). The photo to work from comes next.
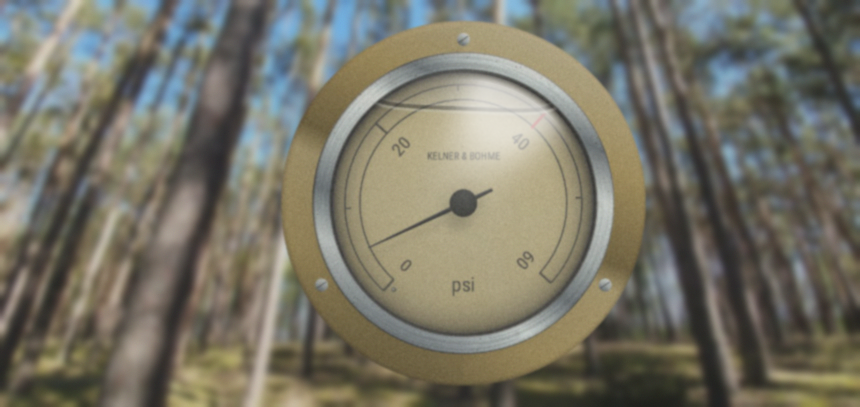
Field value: 5 psi
